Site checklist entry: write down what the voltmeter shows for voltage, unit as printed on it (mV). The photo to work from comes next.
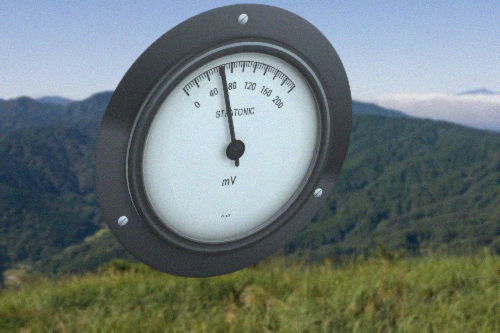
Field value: 60 mV
